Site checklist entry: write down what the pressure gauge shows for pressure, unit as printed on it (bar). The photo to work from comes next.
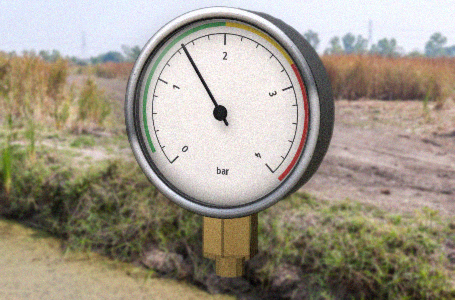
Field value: 1.5 bar
